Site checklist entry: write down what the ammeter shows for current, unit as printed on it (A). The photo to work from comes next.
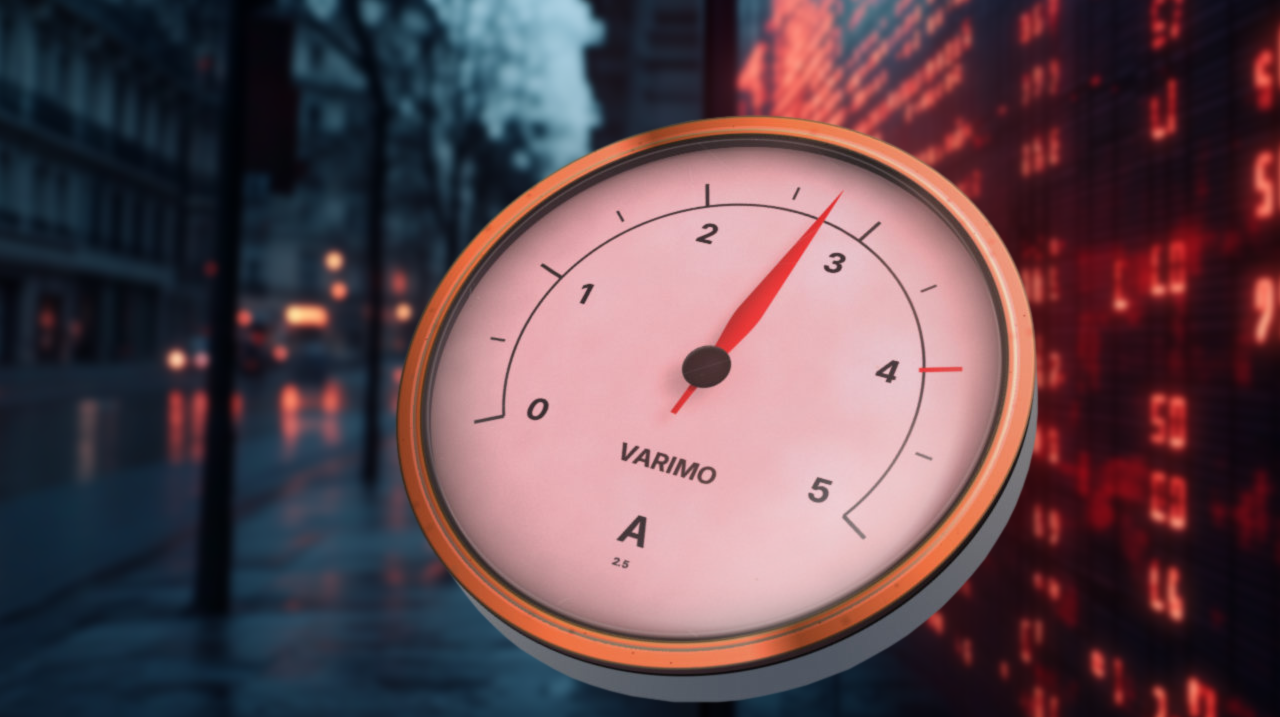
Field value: 2.75 A
